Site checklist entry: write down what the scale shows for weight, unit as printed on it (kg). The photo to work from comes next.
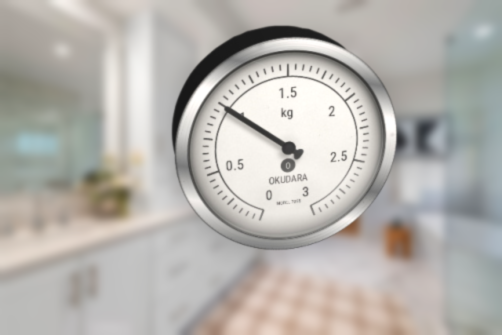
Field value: 1 kg
